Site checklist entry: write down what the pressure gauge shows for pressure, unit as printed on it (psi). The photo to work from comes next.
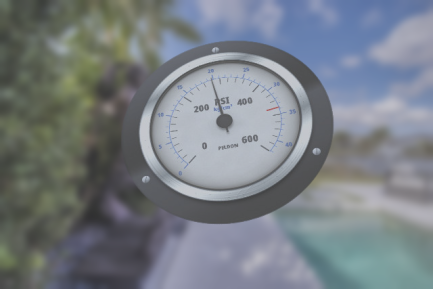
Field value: 280 psi
